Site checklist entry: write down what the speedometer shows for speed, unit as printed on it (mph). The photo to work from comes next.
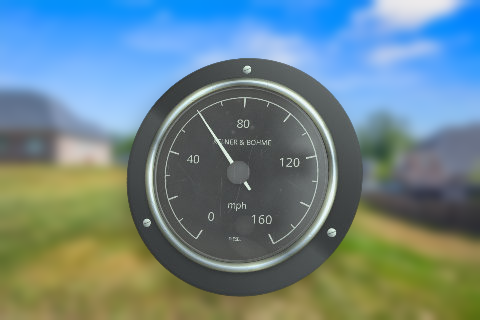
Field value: 60 mph
